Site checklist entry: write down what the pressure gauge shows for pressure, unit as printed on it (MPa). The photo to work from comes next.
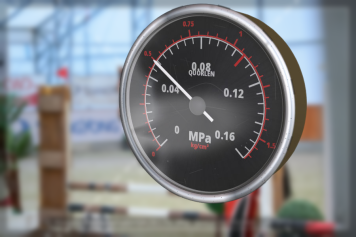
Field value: 0.05 MPa
